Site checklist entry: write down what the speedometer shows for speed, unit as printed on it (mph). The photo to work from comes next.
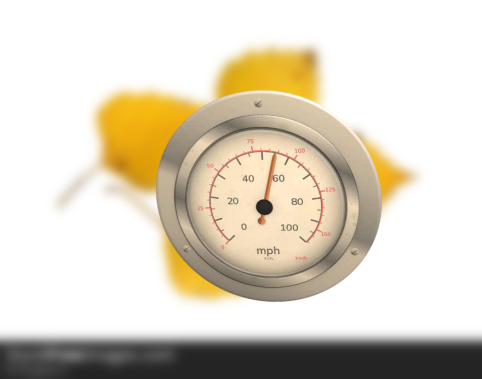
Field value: 55 mph
